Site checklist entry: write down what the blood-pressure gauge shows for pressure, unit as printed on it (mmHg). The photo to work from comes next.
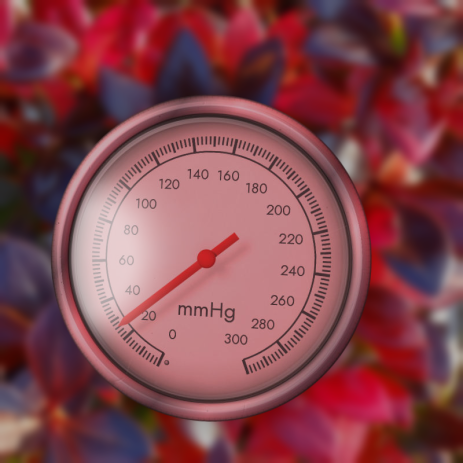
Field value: 26 mmHg
